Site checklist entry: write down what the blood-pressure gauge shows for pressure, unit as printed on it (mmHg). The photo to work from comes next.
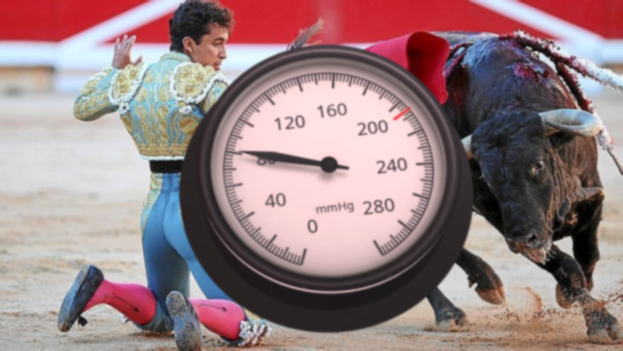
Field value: 80 mmHg
